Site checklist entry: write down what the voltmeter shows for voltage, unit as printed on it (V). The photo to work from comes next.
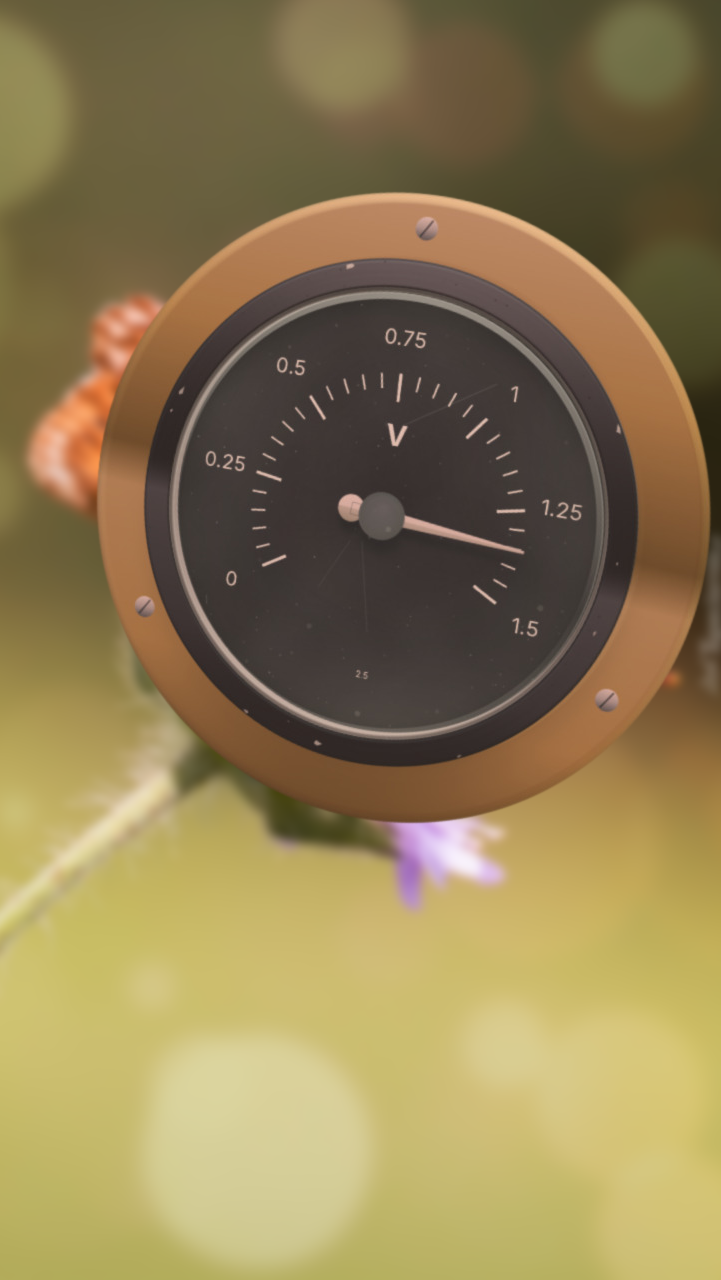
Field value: 1.35 V
